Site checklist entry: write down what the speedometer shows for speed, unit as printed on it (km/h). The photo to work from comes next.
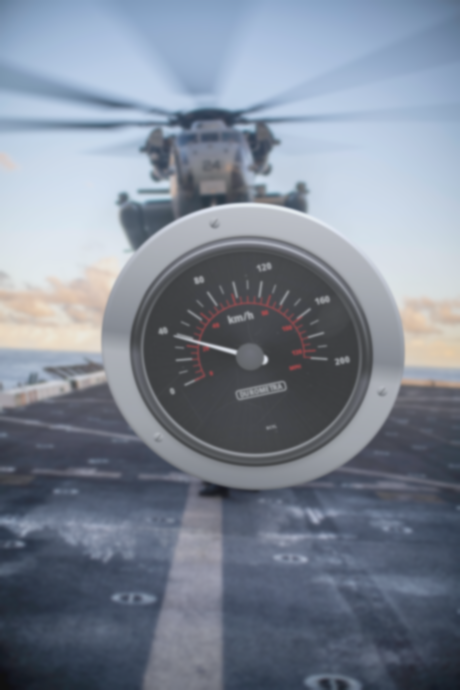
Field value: 40 km/h
